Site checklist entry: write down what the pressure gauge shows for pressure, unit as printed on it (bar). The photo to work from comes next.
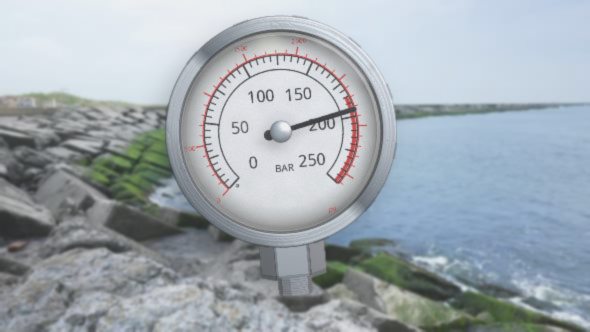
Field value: 195 bar
